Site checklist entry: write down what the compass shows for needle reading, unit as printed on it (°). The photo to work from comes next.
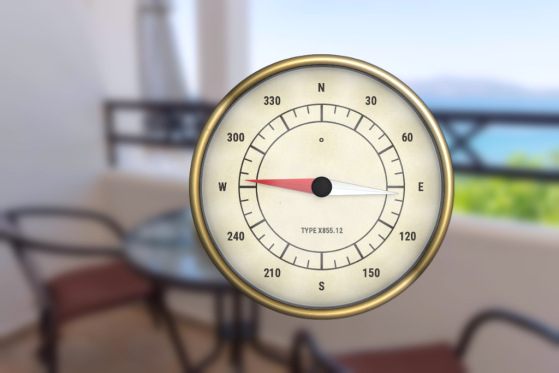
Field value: 275 °
